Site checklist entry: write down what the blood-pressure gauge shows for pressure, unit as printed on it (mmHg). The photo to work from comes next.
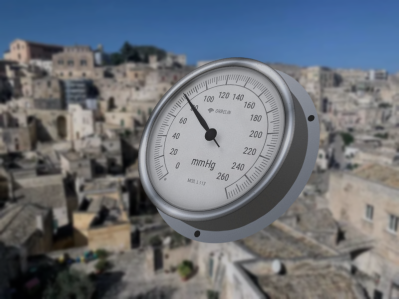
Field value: 80 mmHg
